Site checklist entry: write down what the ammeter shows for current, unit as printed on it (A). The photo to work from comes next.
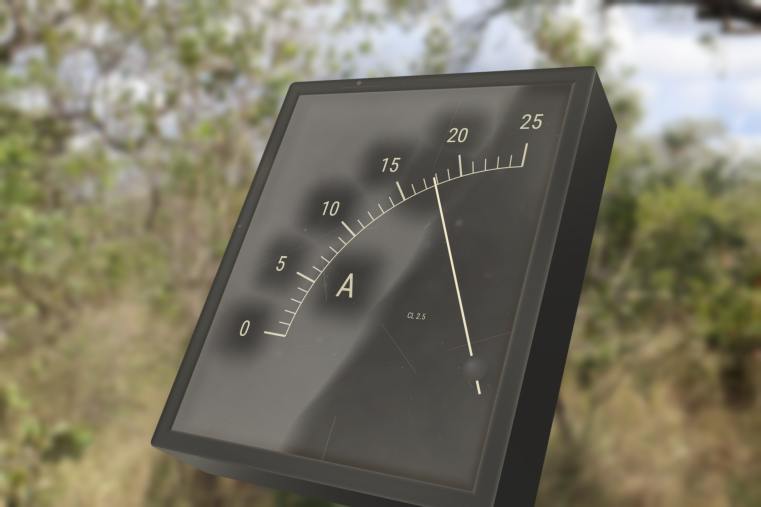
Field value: 18 A
